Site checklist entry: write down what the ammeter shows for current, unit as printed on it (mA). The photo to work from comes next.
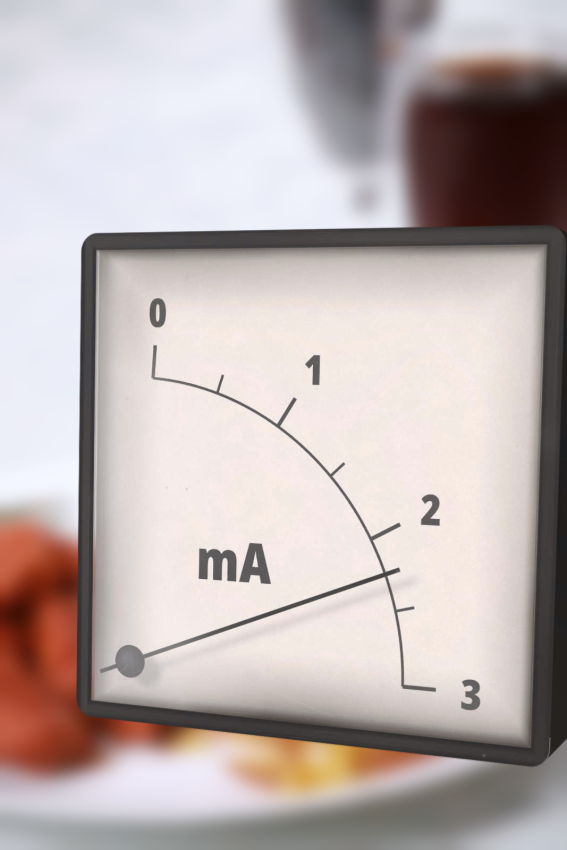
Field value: 2.25 mA
